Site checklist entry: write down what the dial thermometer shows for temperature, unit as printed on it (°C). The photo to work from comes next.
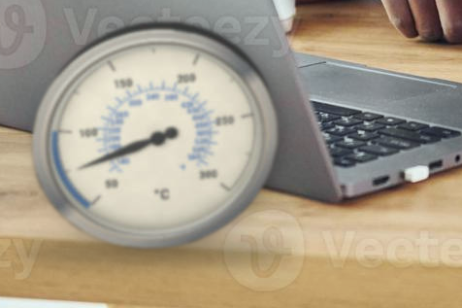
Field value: 75 °C
